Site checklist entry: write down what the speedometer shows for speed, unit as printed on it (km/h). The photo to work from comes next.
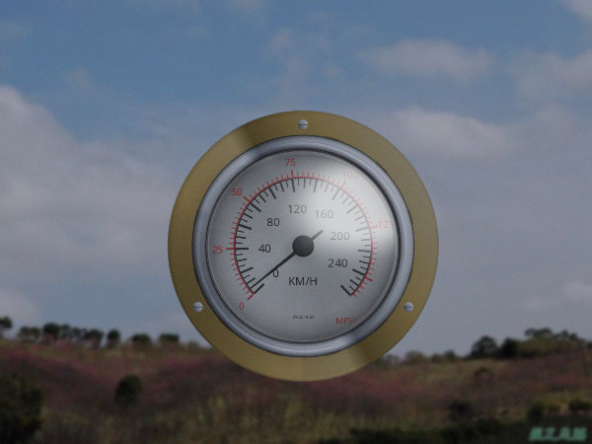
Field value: 5 km/h
